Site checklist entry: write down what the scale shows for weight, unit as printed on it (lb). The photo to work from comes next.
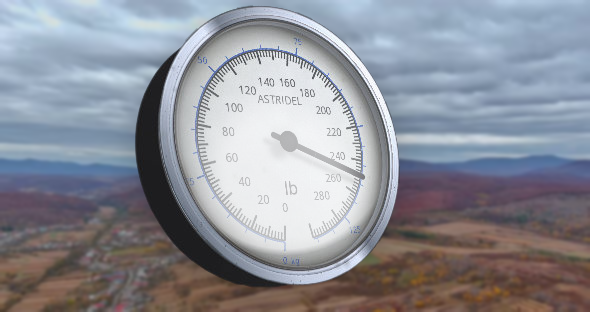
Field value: 250 lb
